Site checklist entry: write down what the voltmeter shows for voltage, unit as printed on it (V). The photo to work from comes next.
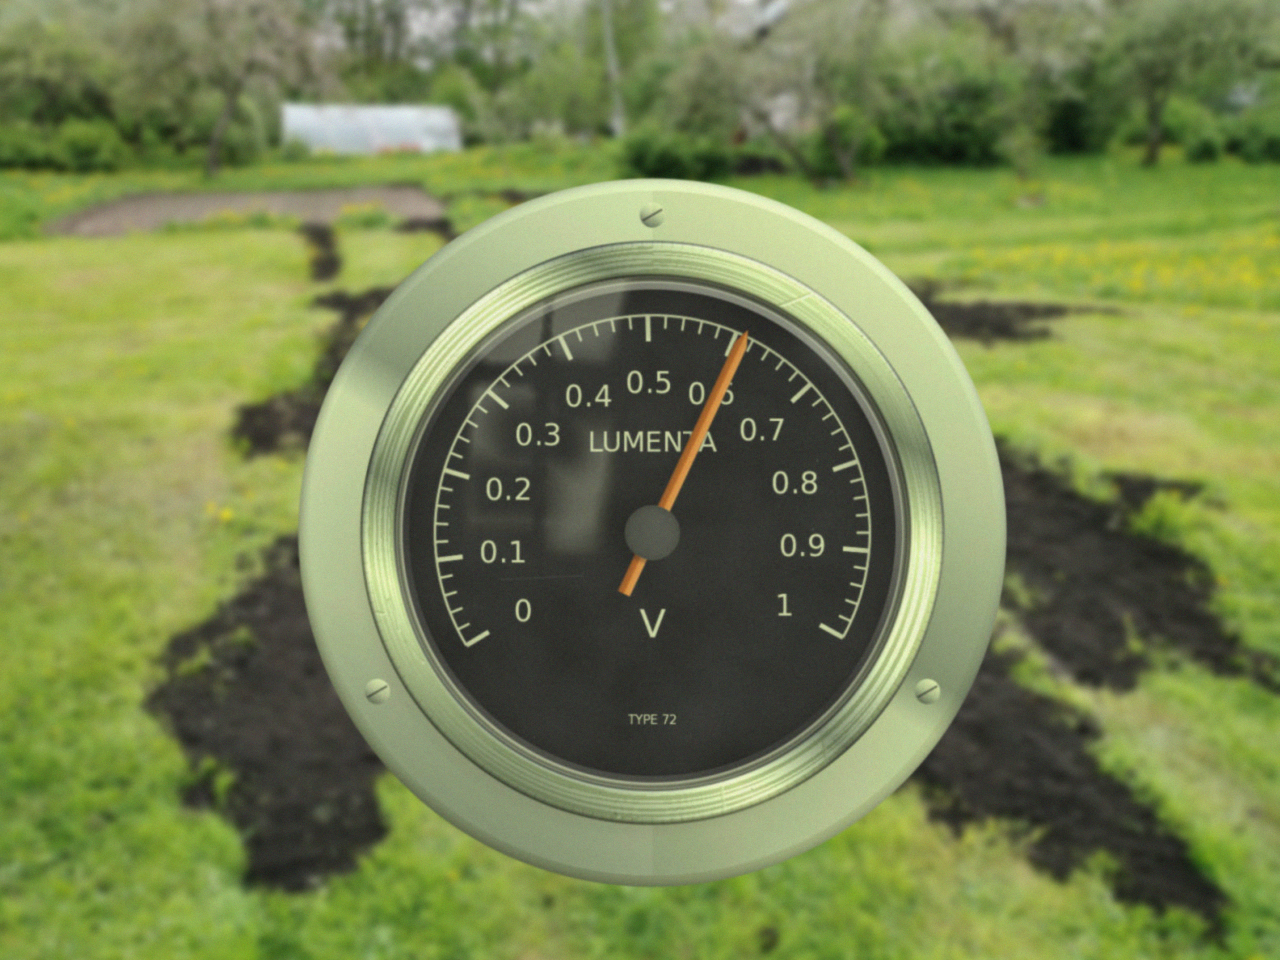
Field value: 0.61 V
